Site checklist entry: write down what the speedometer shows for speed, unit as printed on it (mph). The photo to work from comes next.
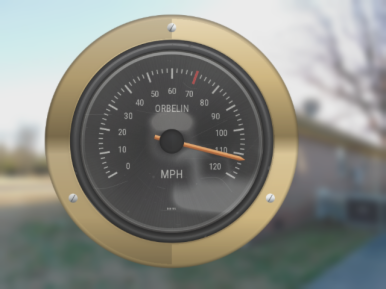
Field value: 112 mph
